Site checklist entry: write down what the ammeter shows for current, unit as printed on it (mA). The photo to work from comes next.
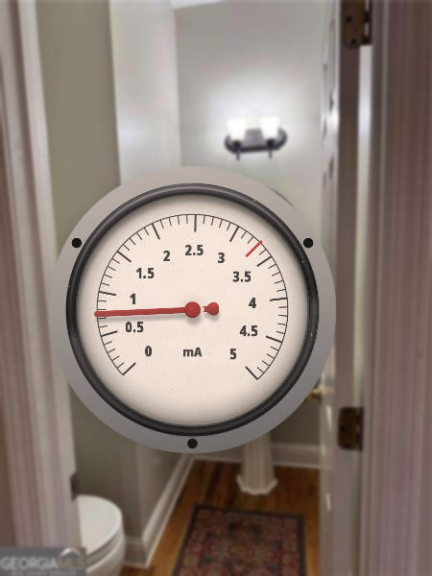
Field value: 0.75 mA
